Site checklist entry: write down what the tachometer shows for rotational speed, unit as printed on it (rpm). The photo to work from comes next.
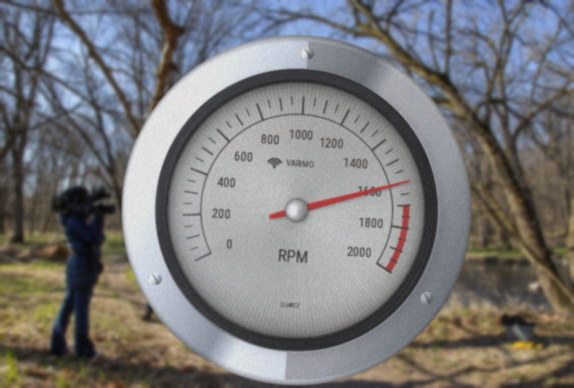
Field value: 1600 rpm
